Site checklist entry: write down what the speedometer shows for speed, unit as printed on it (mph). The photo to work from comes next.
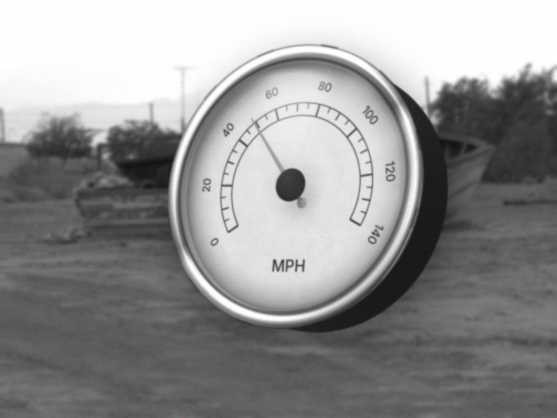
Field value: 50 mph
